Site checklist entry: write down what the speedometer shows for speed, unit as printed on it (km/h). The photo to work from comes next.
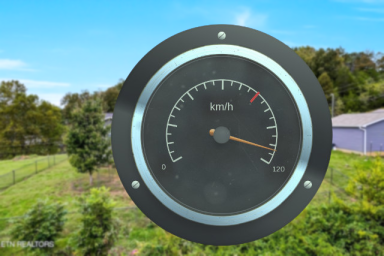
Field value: 112.5 km/h
